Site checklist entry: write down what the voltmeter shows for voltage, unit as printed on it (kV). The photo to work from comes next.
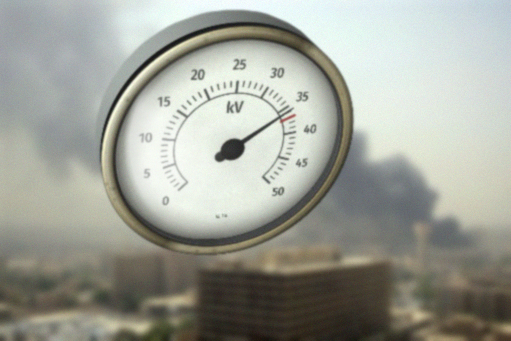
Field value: 35 kV
